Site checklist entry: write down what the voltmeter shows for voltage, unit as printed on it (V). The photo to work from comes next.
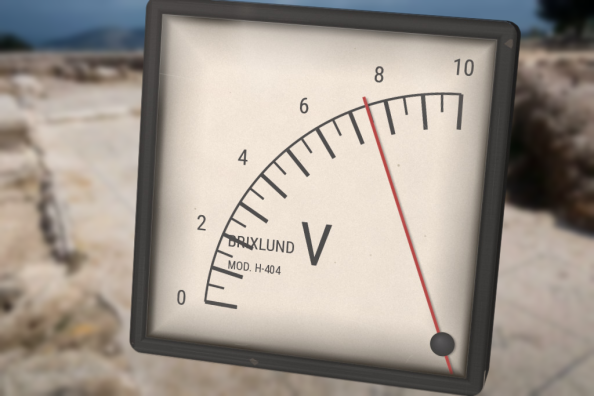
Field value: 7.5 V
